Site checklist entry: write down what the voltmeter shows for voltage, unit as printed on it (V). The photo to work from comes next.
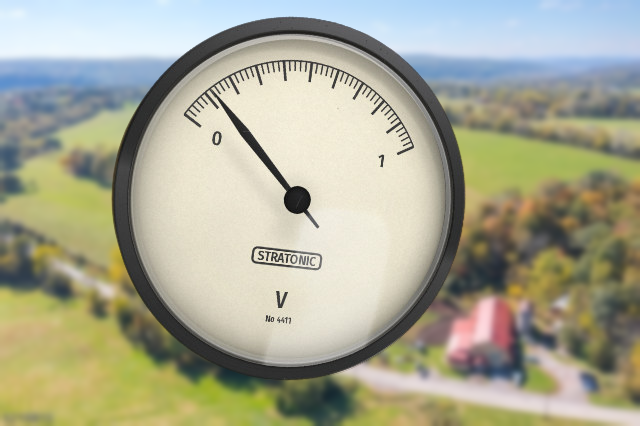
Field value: 0.12 V
